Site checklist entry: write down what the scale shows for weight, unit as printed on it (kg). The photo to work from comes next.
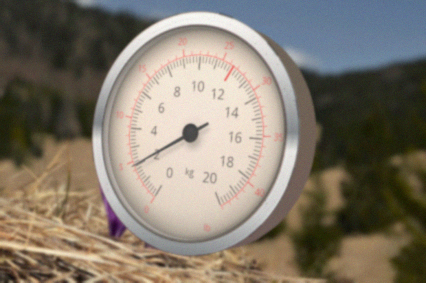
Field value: 2 kg
